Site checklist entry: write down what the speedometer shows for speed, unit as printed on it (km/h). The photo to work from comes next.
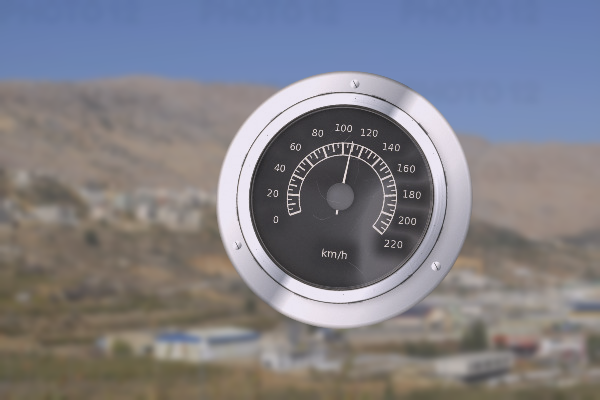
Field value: 110 km/h
